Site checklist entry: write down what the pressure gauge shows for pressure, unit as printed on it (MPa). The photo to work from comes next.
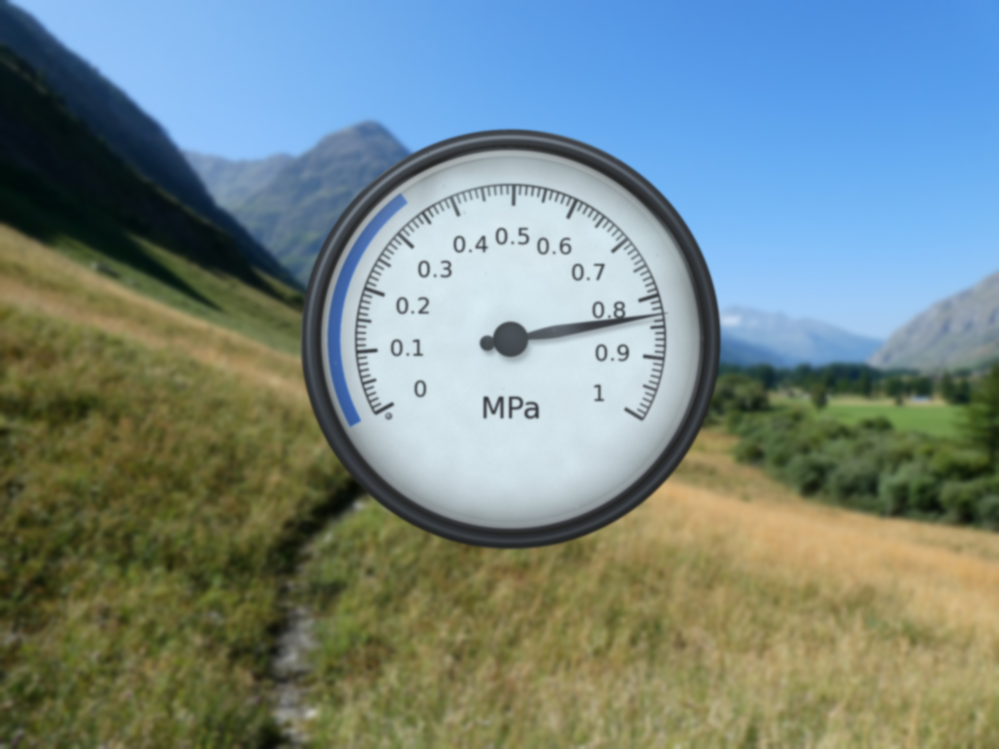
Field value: 0.83 MPa
